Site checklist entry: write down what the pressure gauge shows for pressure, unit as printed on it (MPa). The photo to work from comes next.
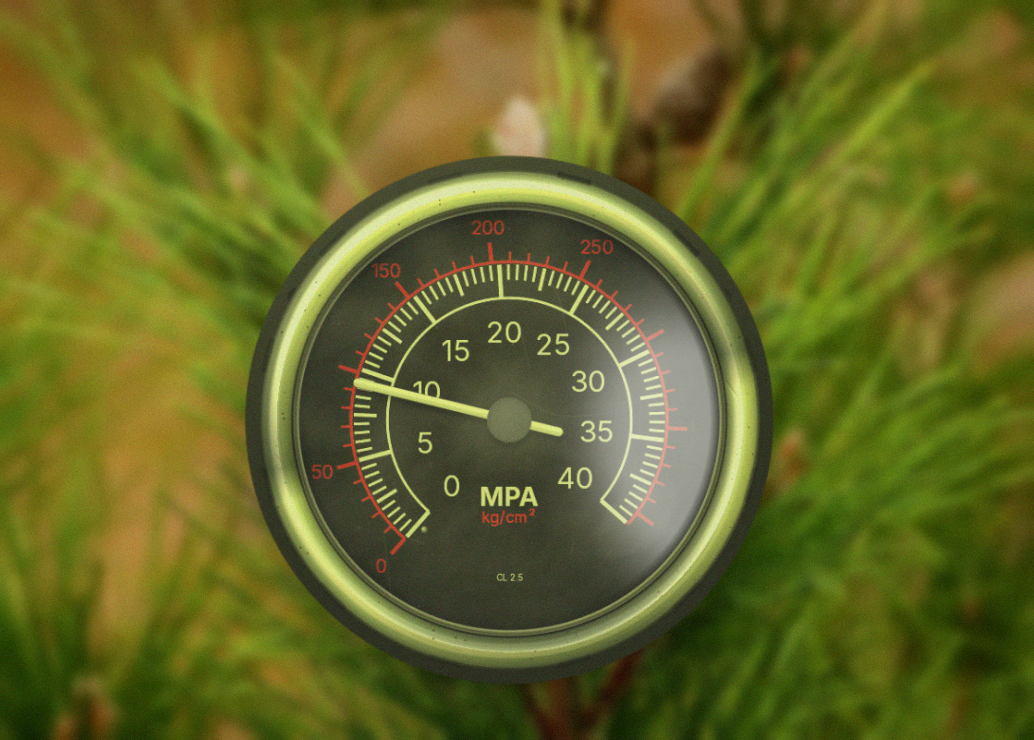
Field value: 9.25 MPa
